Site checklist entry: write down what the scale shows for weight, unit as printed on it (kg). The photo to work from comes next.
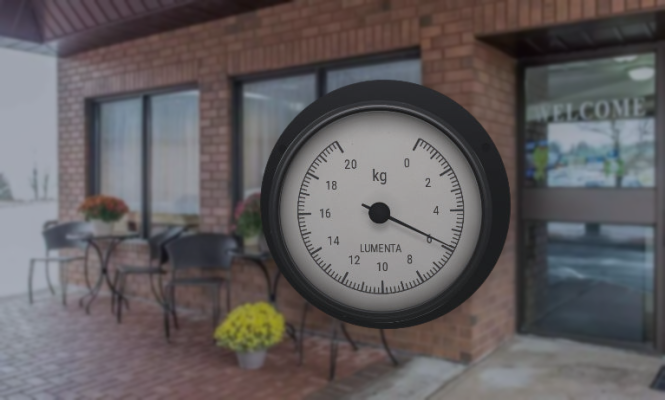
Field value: 5.8 kg
